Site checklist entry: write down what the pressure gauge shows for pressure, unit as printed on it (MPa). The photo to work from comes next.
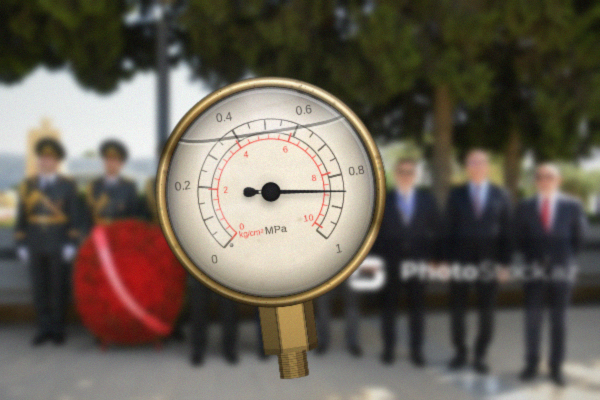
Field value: 0.85 MPa
